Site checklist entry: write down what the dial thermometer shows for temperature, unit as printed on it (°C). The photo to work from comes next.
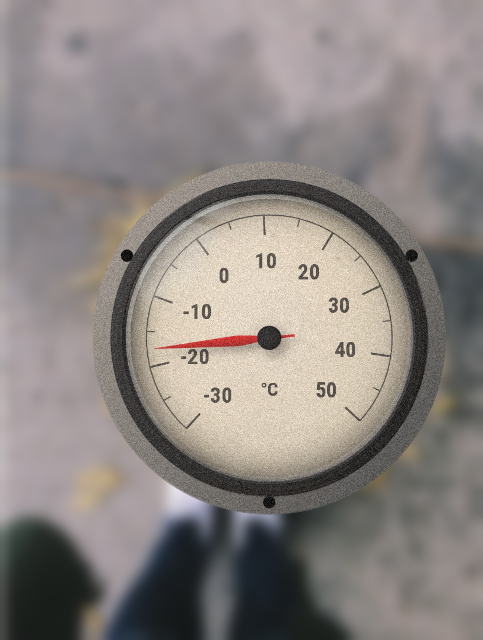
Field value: -17.5 °C
